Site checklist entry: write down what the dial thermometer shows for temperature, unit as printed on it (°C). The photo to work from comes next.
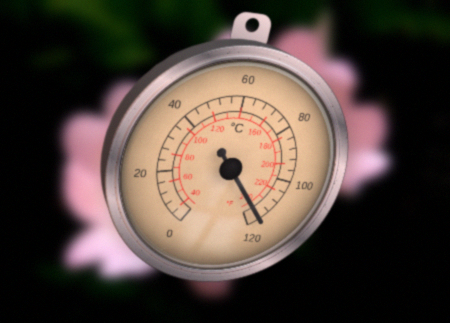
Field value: 116 °C
